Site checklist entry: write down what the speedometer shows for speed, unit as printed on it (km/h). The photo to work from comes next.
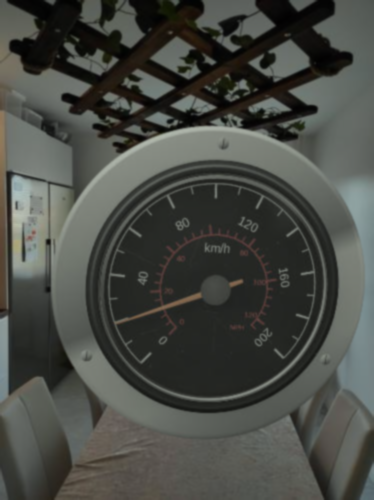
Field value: 20 km/h
